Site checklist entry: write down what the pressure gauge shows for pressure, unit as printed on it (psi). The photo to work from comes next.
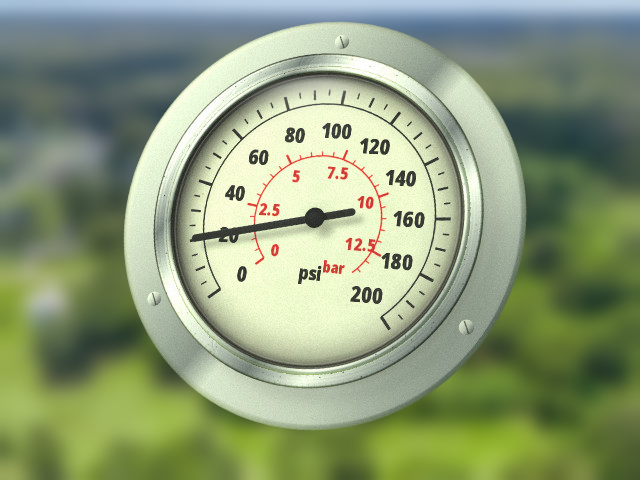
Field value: 20 psi
